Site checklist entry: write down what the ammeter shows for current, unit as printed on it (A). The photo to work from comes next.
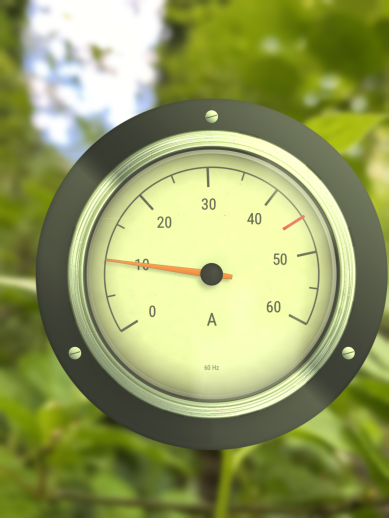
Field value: 10 A
